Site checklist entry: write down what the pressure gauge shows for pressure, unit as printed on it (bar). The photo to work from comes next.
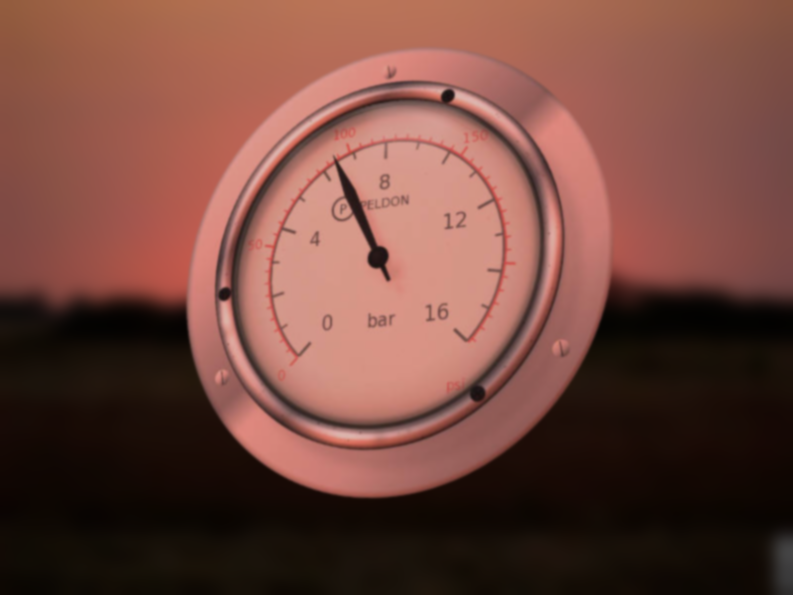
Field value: 6.5 bar
